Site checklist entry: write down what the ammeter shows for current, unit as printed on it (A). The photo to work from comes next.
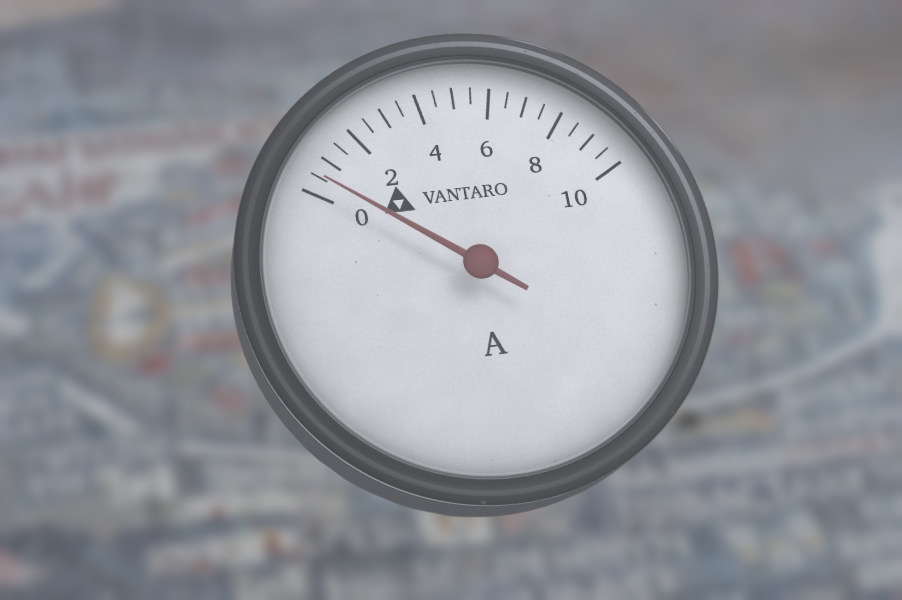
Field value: 0.5 A
